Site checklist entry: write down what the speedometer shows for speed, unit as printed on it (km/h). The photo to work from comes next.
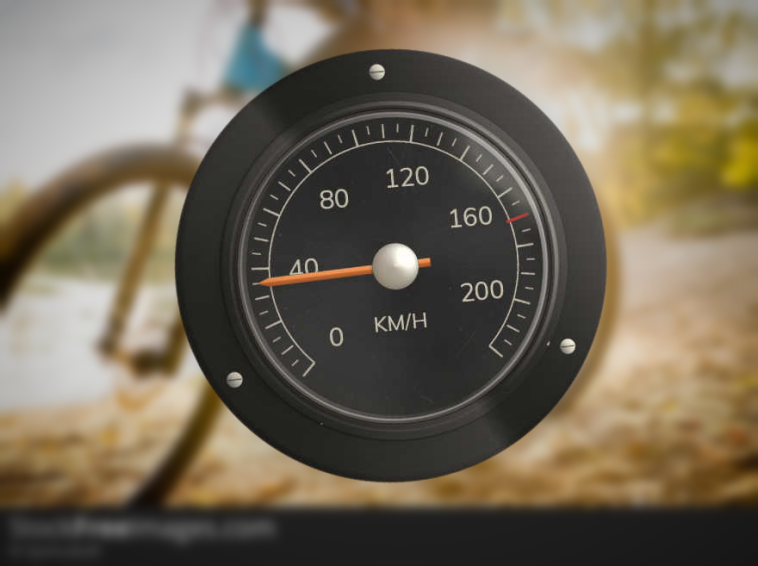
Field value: 35 km/h
